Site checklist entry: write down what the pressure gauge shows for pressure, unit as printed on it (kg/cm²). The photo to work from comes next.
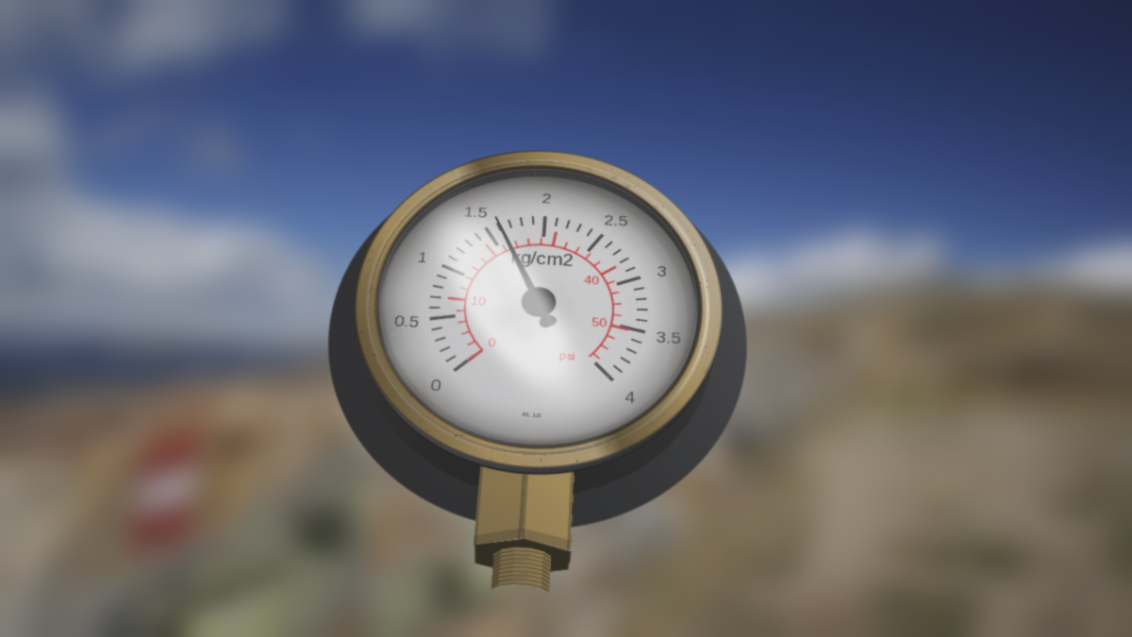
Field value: 1.6 kg/cm²
